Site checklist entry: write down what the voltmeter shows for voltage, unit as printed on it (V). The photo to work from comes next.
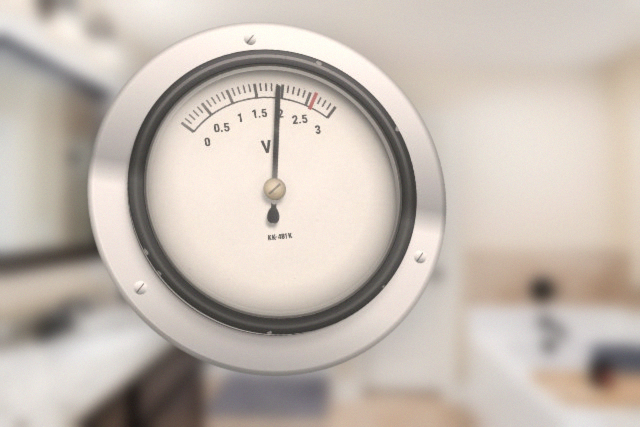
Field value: 1.9 V
